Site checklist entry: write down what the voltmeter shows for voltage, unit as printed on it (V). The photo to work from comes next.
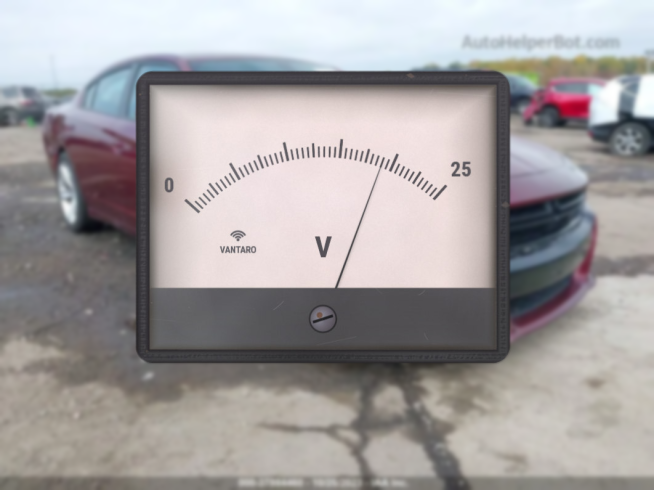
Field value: 19 V
